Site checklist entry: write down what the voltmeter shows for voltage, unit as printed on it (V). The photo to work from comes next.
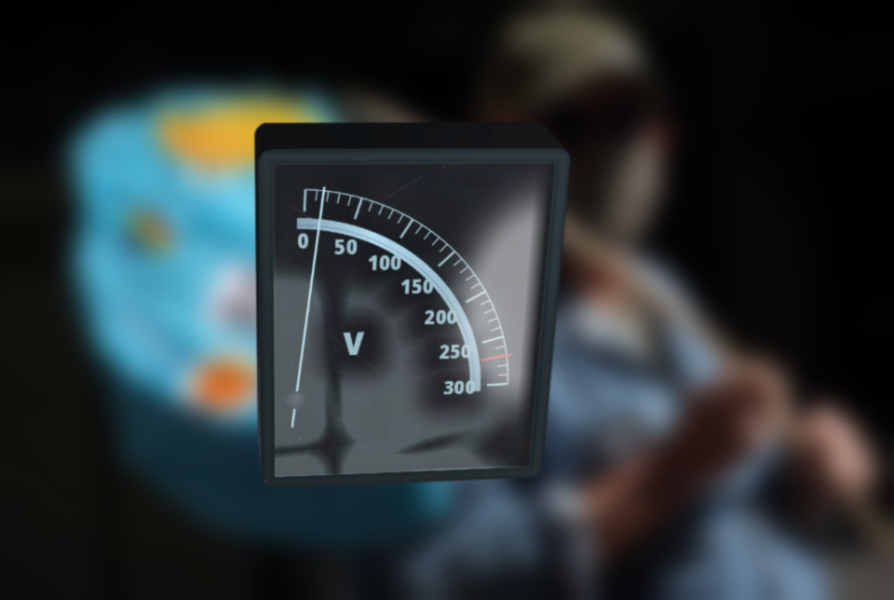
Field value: 15 V
